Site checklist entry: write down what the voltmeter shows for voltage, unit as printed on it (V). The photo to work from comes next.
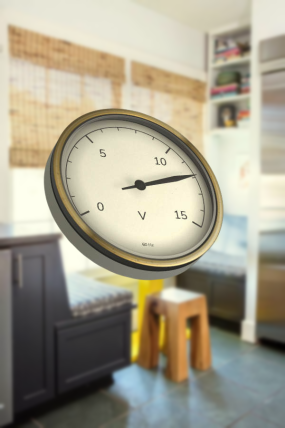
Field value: 12 V
